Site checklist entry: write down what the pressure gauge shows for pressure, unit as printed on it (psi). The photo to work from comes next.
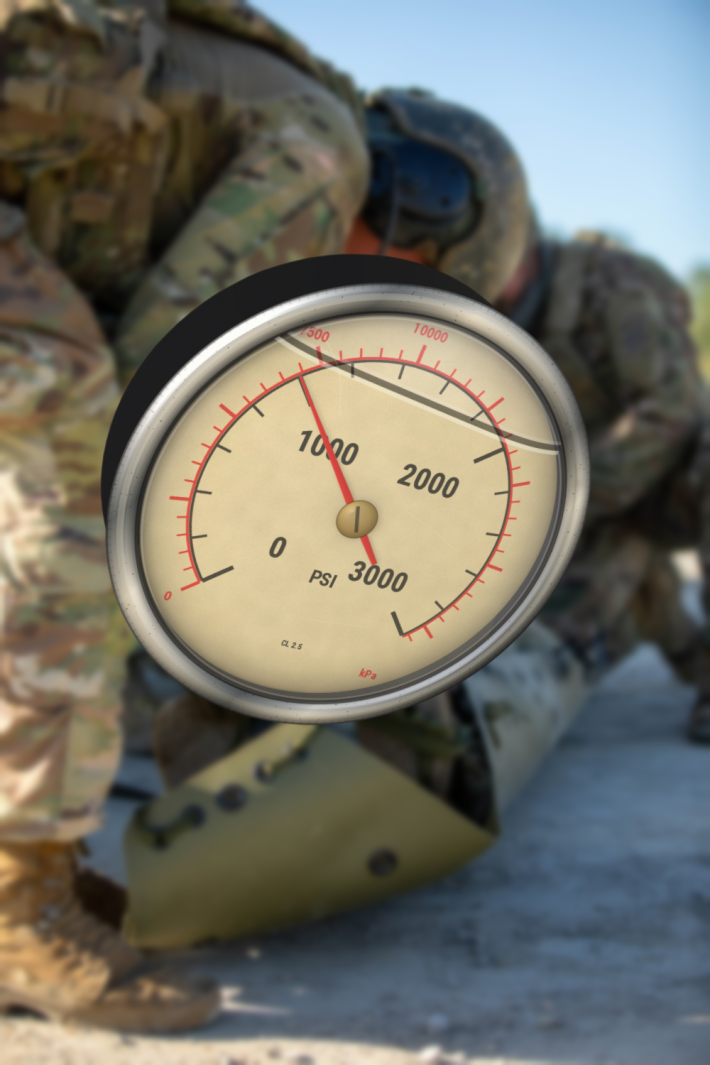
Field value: 1000 psi
